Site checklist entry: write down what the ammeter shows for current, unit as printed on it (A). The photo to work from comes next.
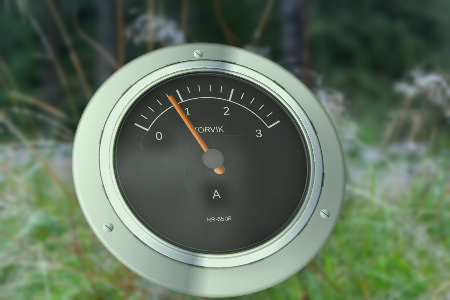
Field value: 0.8 A
